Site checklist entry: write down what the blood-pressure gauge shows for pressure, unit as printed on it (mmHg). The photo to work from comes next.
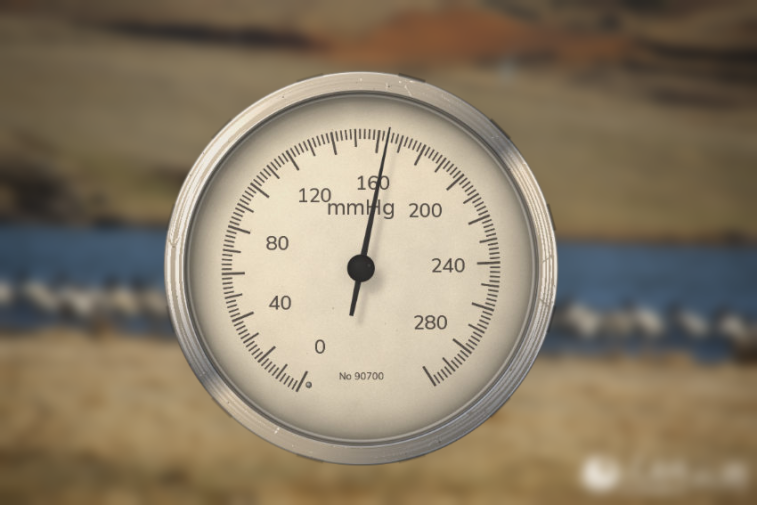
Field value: 164 mmHg
